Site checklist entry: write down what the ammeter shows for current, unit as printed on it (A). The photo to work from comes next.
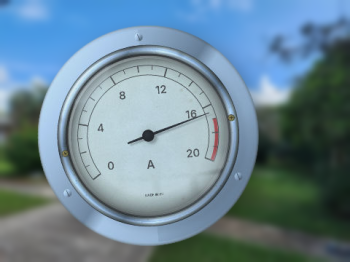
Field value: 16.5 A
